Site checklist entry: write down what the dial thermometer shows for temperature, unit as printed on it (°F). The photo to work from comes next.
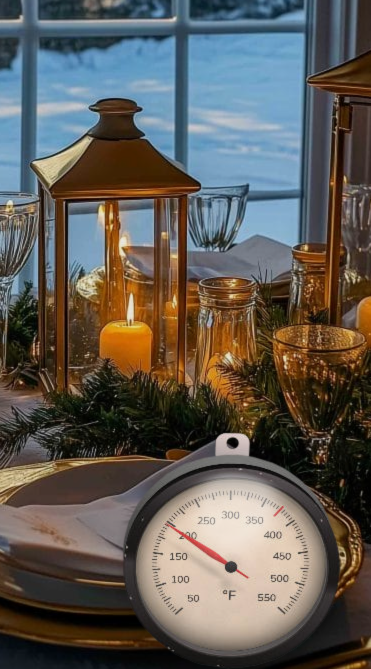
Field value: 200 °F
